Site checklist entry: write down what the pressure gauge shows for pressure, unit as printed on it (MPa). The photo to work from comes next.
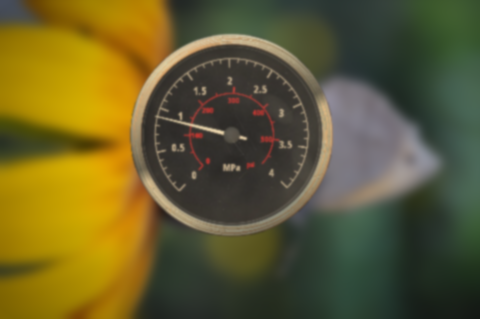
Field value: 0.9 MPa
